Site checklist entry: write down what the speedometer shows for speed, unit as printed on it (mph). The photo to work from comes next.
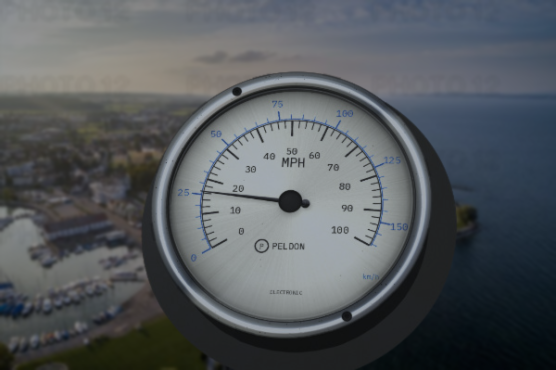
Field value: 16 mph
